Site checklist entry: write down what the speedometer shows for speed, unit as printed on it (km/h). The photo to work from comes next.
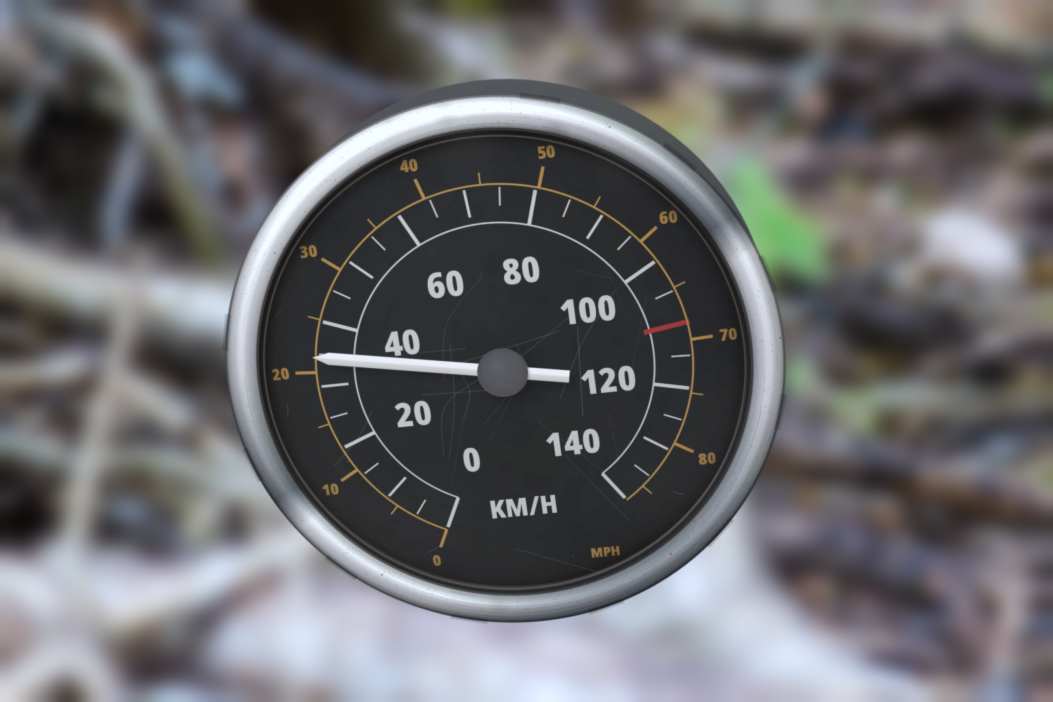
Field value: 35 km/h
